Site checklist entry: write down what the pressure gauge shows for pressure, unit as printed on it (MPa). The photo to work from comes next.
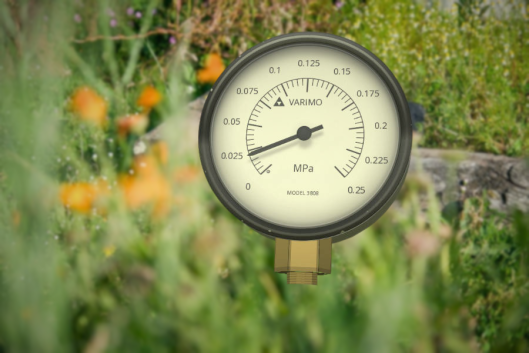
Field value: 0.02 MPa
